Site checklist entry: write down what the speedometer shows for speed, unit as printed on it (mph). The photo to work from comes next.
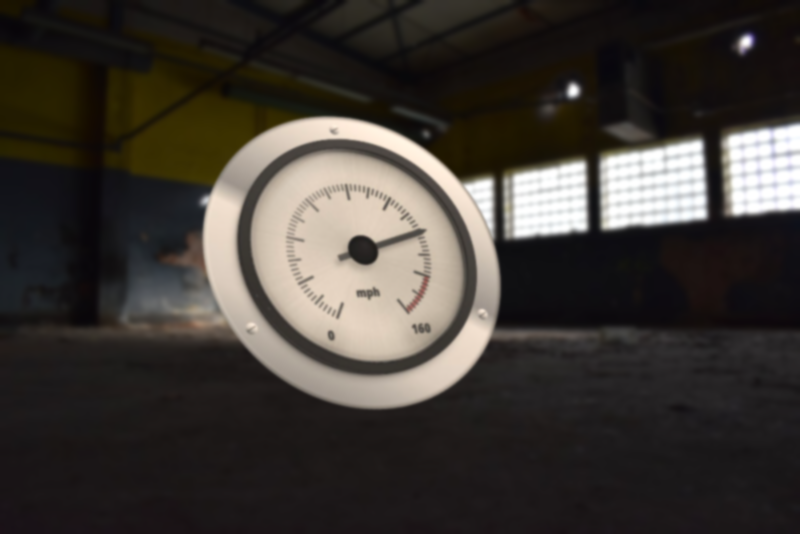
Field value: 120 mph
